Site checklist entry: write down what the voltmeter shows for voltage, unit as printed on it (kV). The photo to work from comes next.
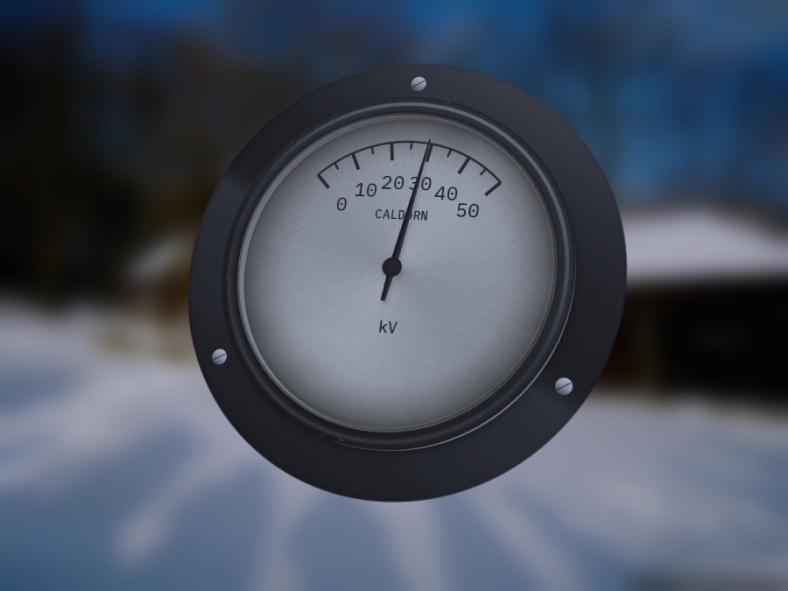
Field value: 30 kV
